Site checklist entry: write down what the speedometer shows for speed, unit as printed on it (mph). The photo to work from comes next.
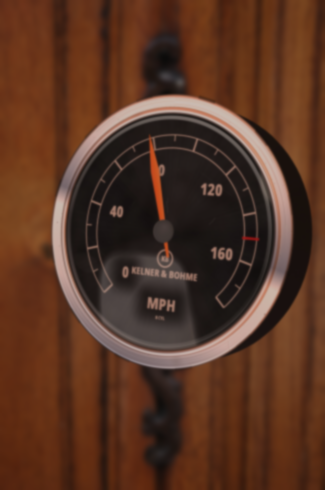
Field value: 80 mph
